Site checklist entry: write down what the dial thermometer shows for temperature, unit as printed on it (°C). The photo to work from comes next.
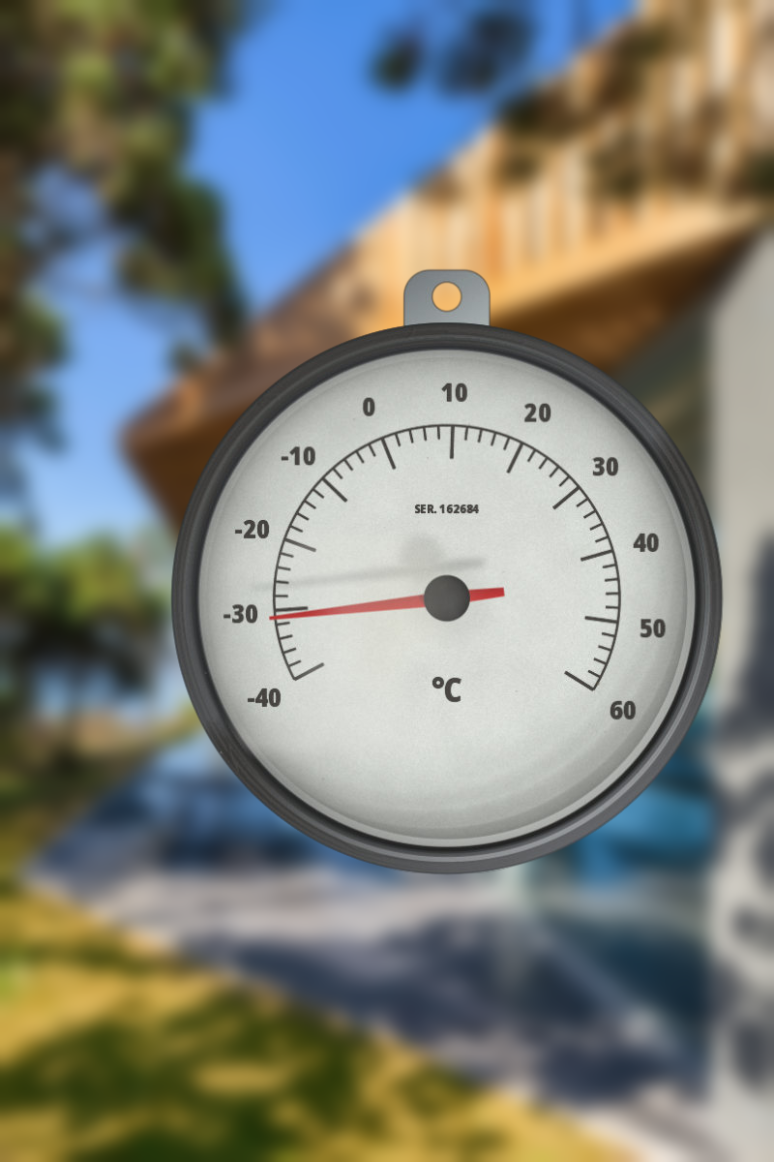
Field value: -31 °C
